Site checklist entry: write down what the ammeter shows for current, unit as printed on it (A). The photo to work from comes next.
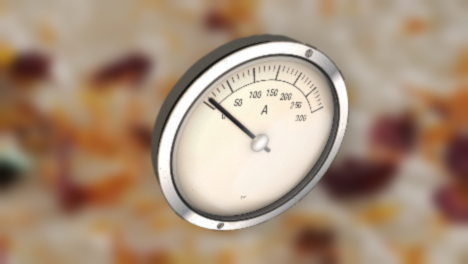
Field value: 10 A
